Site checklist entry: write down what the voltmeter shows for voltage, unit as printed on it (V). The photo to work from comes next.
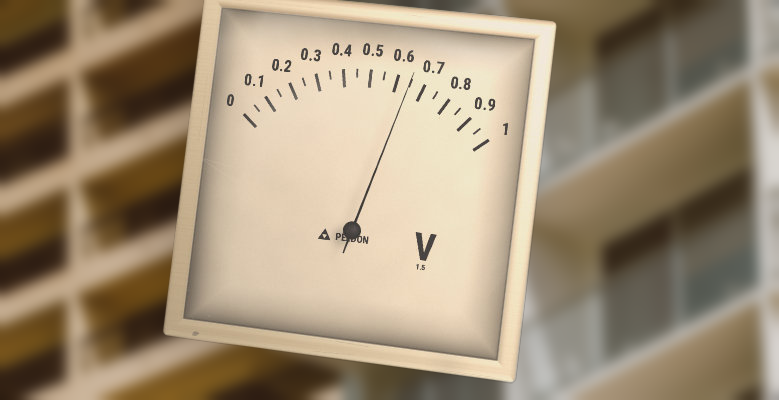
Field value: 0.65 V
